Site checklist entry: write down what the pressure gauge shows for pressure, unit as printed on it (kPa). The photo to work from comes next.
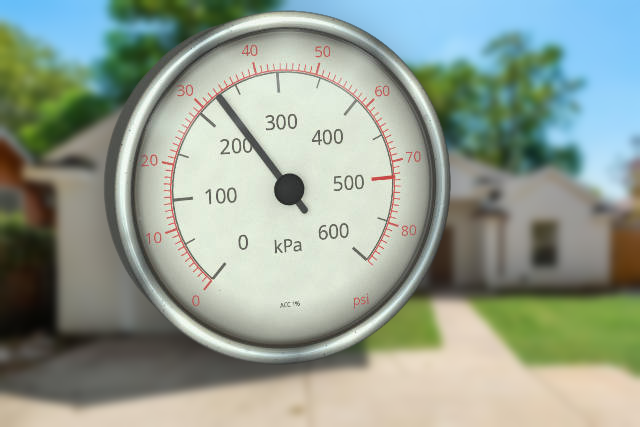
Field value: 225 kPa
